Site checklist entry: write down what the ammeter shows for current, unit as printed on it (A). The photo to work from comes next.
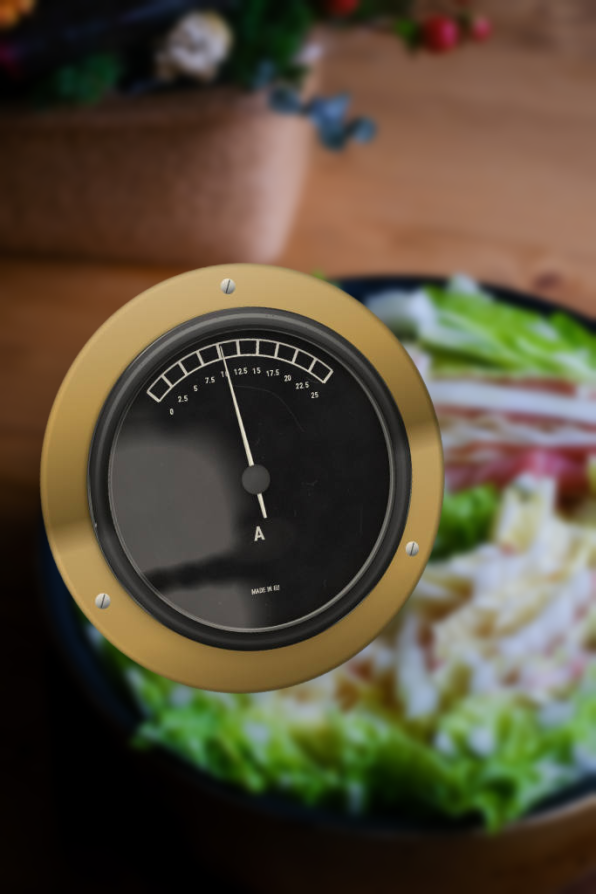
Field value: 10 A
